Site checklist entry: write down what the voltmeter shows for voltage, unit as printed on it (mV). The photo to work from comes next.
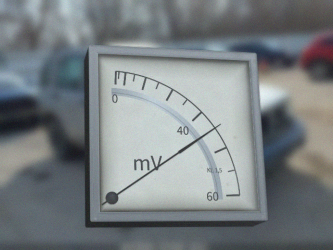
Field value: 45 mV
